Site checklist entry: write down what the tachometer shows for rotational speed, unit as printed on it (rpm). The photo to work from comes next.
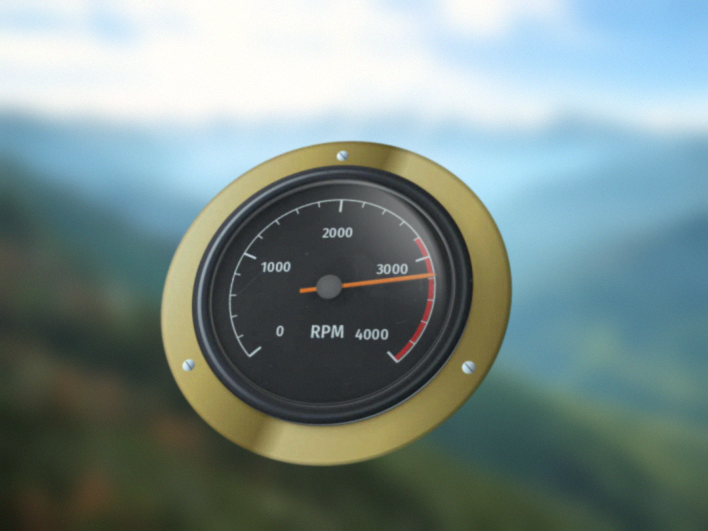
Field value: 3200 rpm
